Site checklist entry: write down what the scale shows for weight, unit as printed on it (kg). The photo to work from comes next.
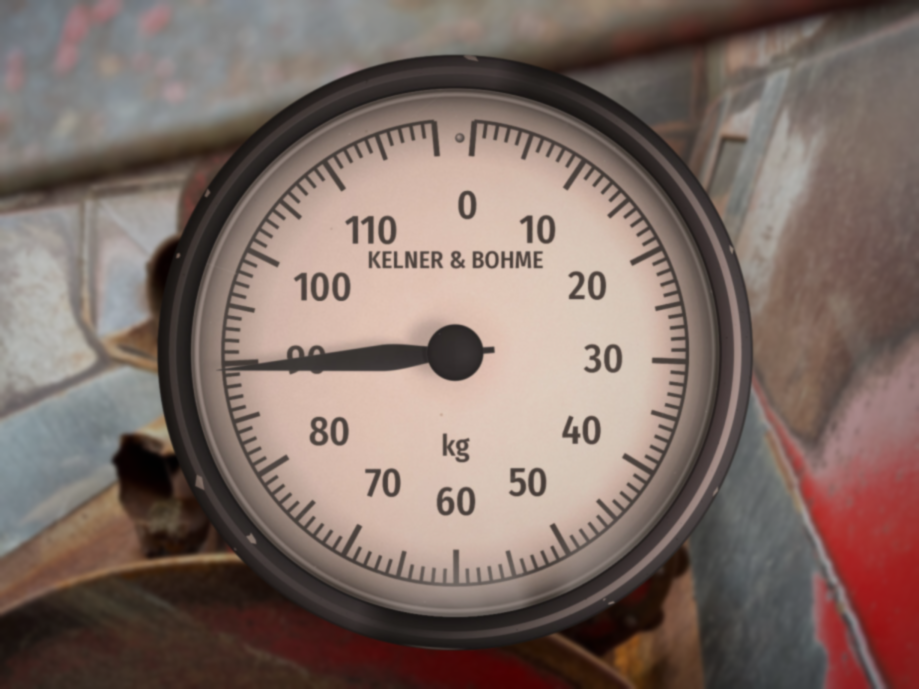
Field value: 89.5 kg
